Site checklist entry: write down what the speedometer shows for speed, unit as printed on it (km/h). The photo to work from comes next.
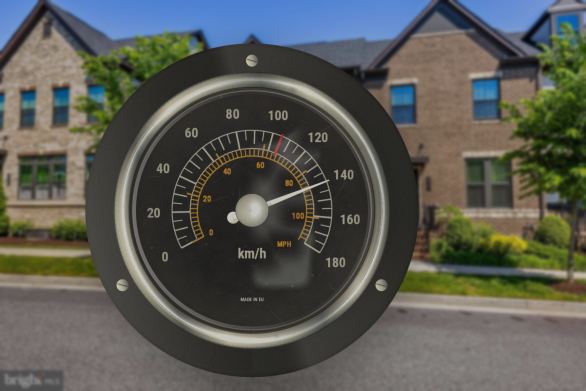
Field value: 140 km/h
